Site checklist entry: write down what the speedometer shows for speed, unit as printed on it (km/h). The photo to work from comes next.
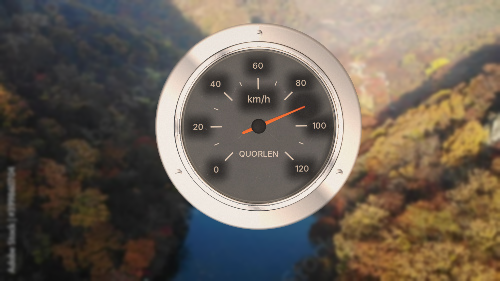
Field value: 90 km/h
